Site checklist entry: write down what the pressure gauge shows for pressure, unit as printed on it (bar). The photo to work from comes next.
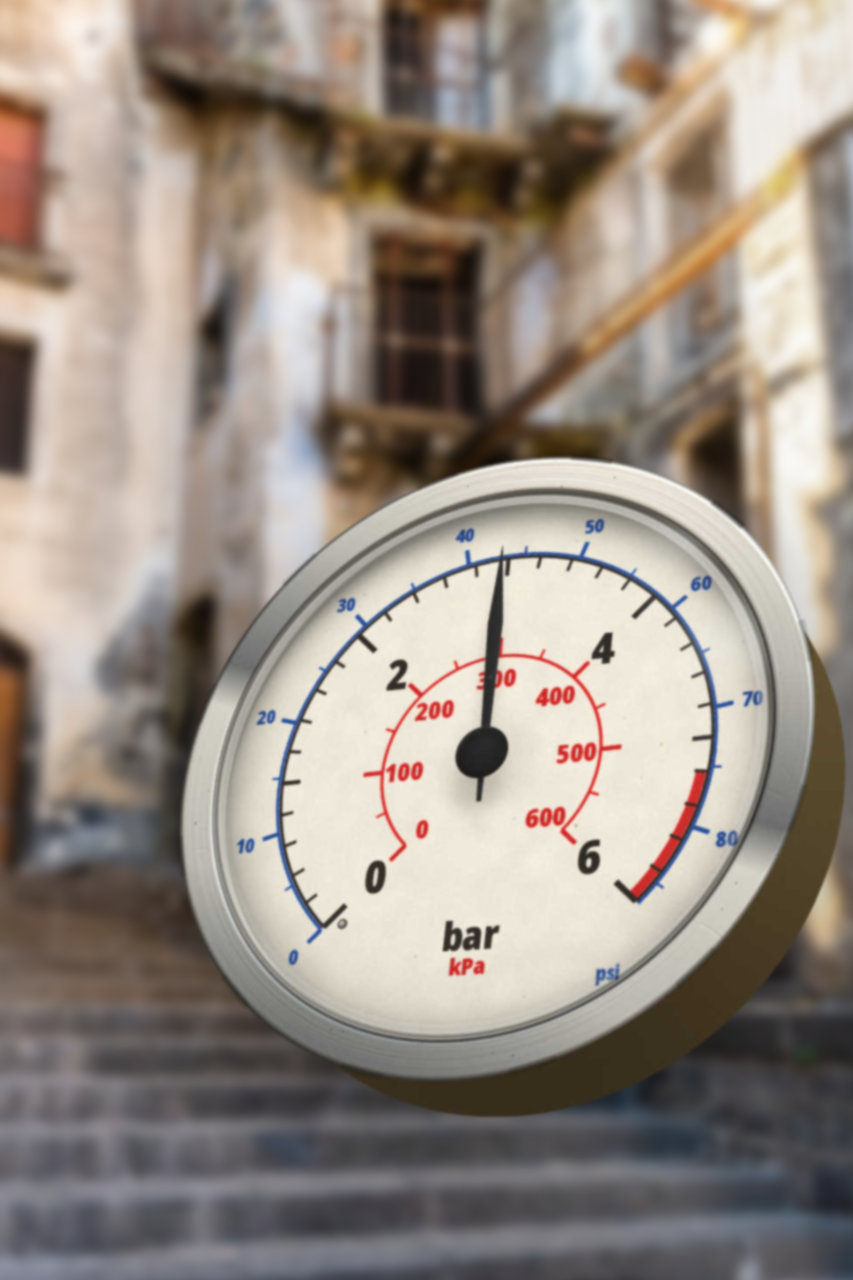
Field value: 3 bar
